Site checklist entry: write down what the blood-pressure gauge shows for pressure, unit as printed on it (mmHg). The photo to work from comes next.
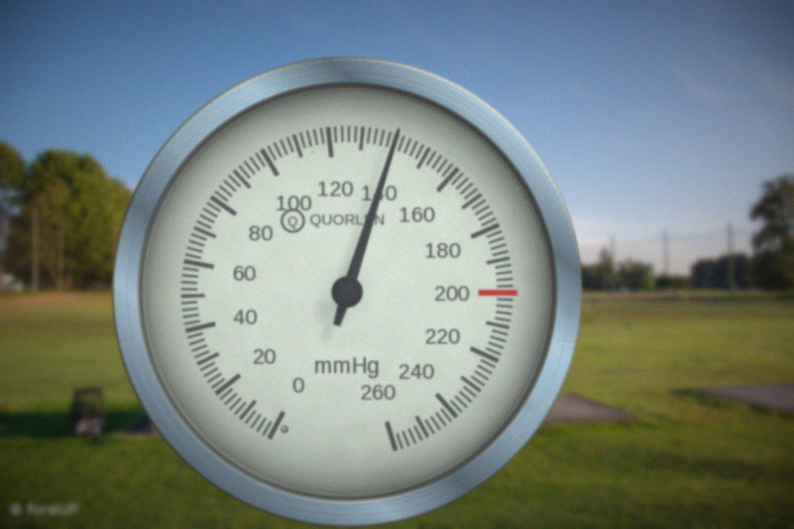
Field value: 140 mmHg
